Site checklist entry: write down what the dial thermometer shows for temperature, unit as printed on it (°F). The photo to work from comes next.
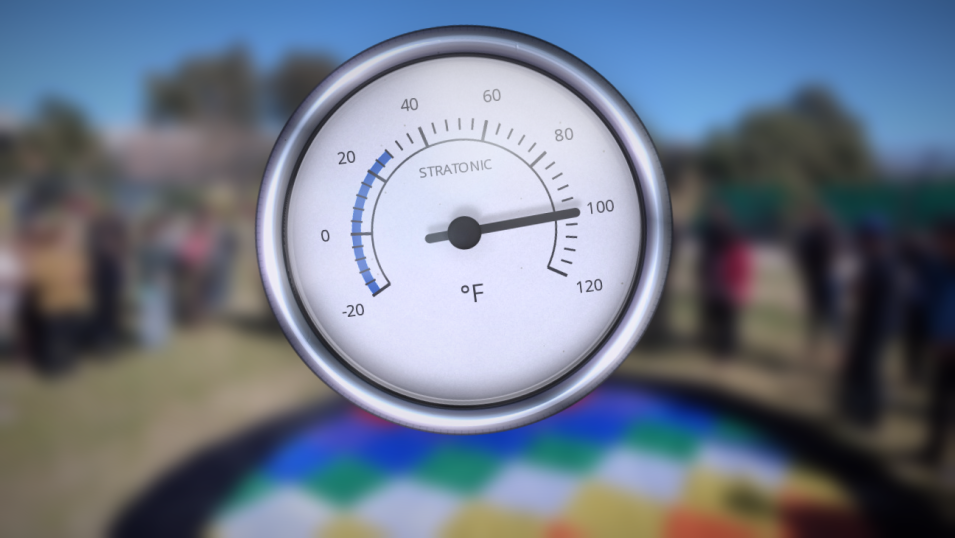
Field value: 100 °F
